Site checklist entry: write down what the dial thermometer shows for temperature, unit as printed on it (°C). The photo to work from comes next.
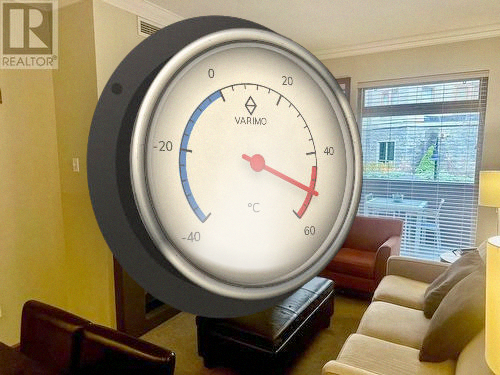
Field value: 52 °C
